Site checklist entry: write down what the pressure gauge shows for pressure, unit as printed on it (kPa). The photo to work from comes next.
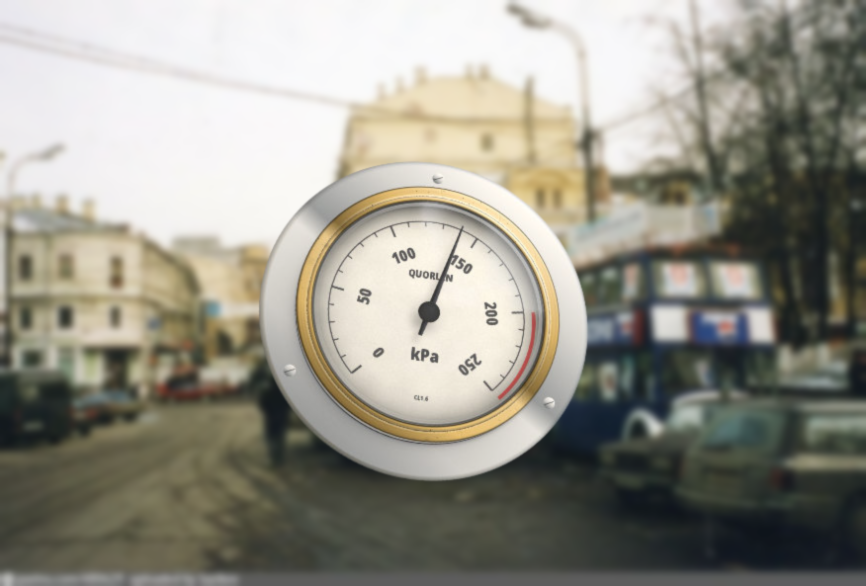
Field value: 140 kPa
